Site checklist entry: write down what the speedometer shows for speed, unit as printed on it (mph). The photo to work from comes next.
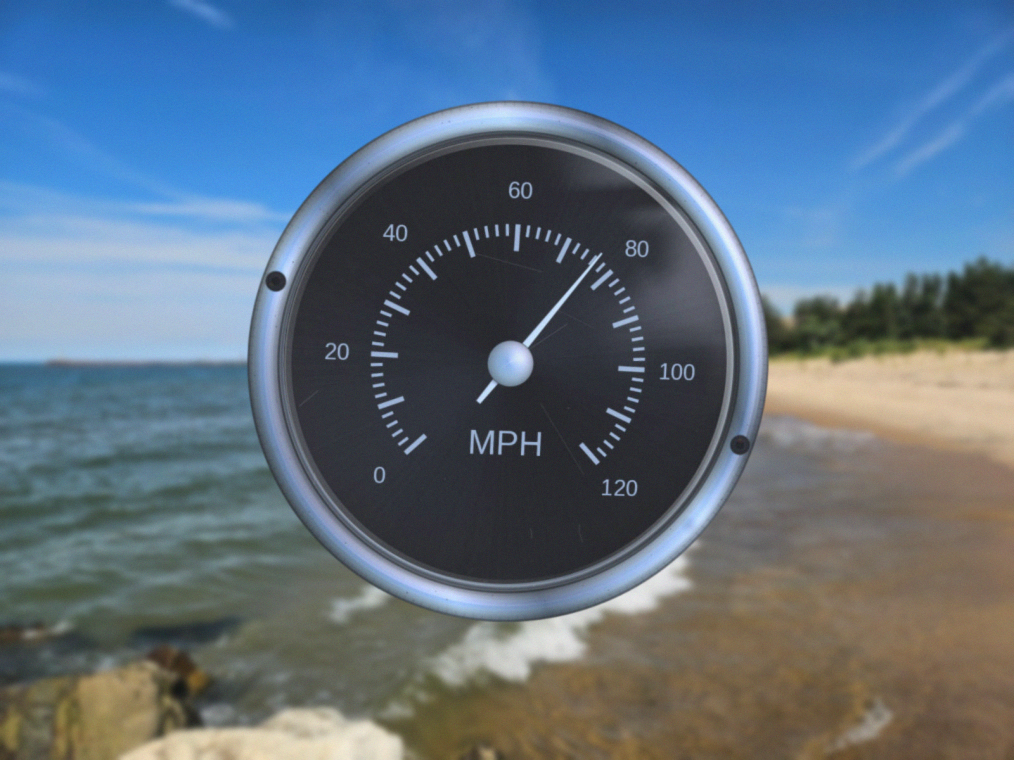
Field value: 76 mph
